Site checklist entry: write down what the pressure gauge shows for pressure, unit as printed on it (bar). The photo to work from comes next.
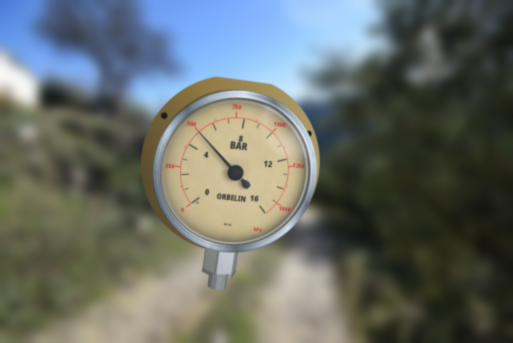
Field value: 5 bar
